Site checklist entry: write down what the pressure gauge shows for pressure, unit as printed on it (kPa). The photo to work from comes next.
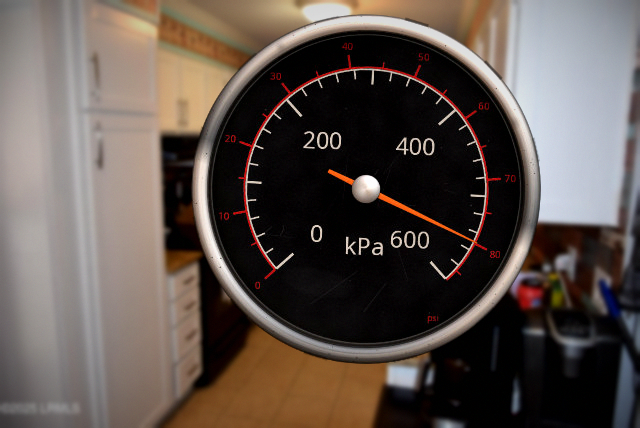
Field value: 550 kPa
